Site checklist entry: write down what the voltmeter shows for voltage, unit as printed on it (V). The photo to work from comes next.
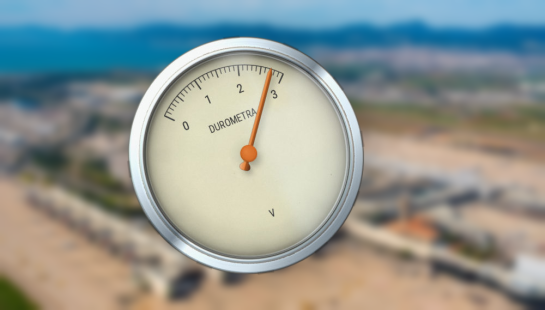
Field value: 2.7 V
